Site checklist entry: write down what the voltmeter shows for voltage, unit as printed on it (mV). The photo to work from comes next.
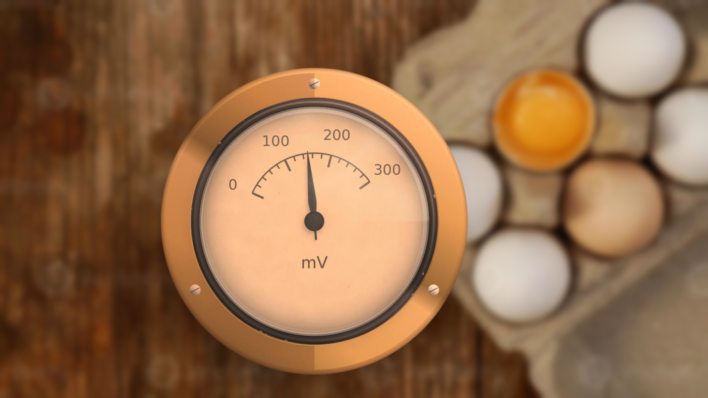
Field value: 150 mV
